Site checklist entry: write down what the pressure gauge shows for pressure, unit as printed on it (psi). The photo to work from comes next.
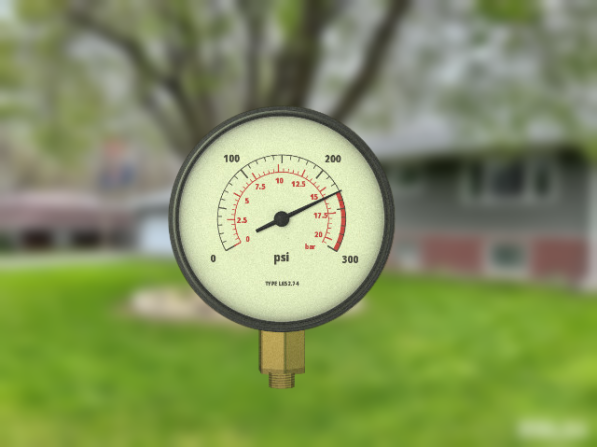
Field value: 230 psi
